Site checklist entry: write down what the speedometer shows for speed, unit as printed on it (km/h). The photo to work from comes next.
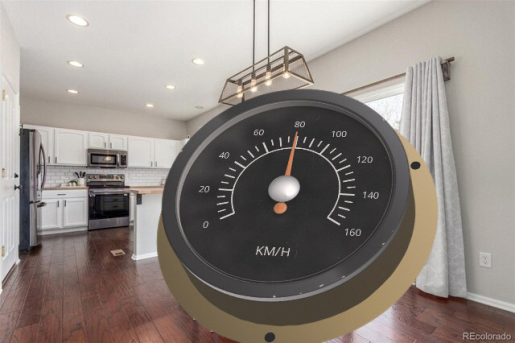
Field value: 80 km/h
